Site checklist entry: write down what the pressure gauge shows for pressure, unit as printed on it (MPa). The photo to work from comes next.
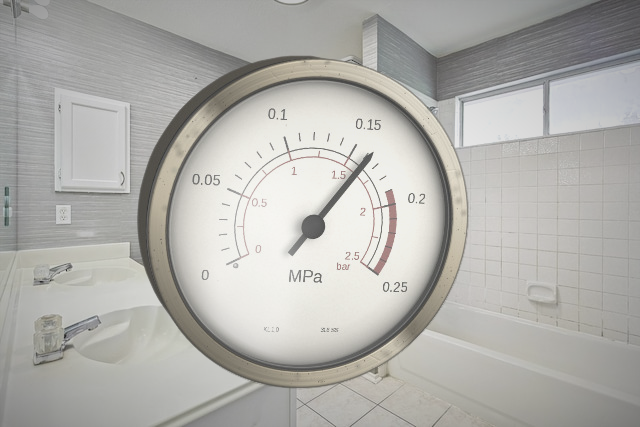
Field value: 0.16 MPa
